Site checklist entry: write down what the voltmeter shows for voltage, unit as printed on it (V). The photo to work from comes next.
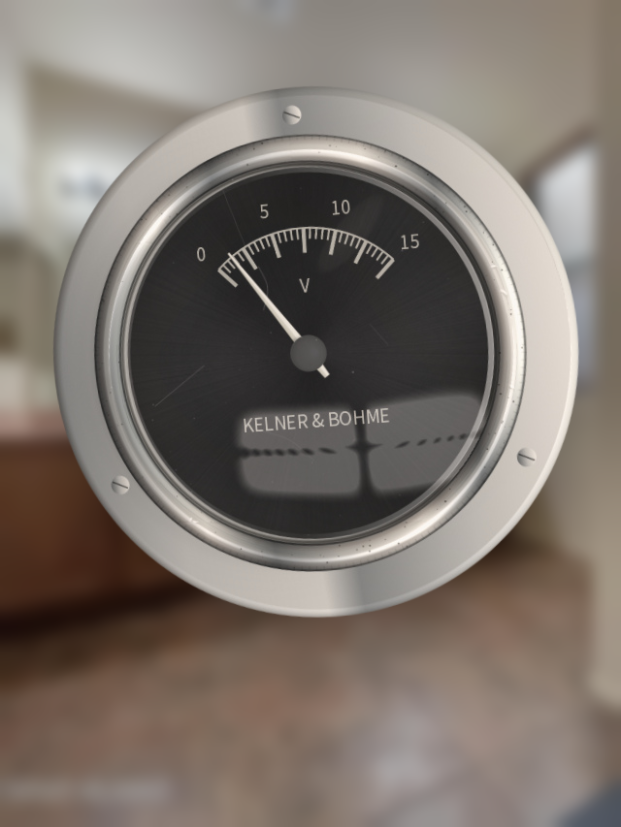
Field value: 1.5 V
